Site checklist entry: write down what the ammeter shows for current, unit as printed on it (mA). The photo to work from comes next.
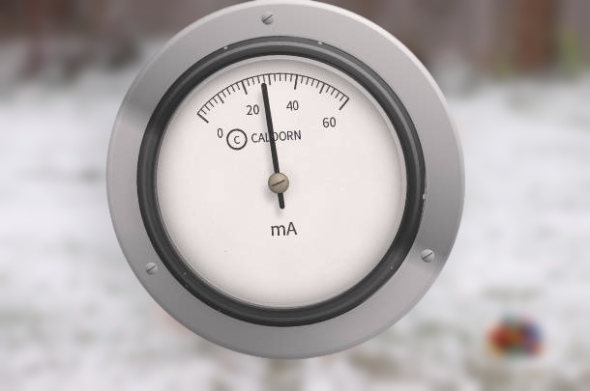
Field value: 28 mA
